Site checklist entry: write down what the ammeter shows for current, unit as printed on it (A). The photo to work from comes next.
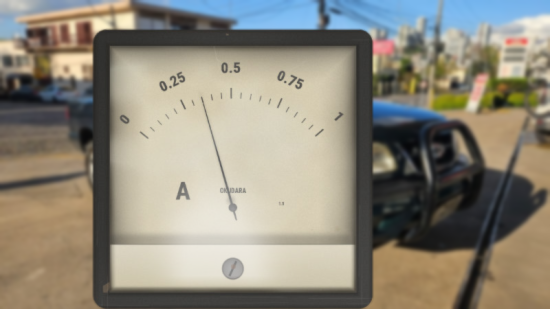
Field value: 0.35 A
